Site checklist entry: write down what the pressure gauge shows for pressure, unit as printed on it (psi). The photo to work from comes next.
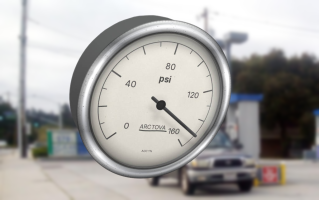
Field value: 150 psi
